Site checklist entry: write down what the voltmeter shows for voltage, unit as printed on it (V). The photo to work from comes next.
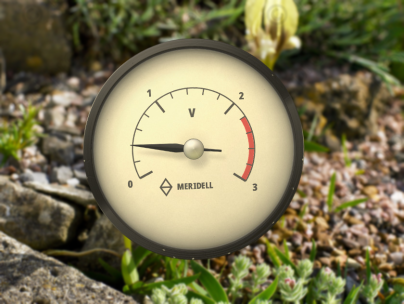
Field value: 0.4 V
